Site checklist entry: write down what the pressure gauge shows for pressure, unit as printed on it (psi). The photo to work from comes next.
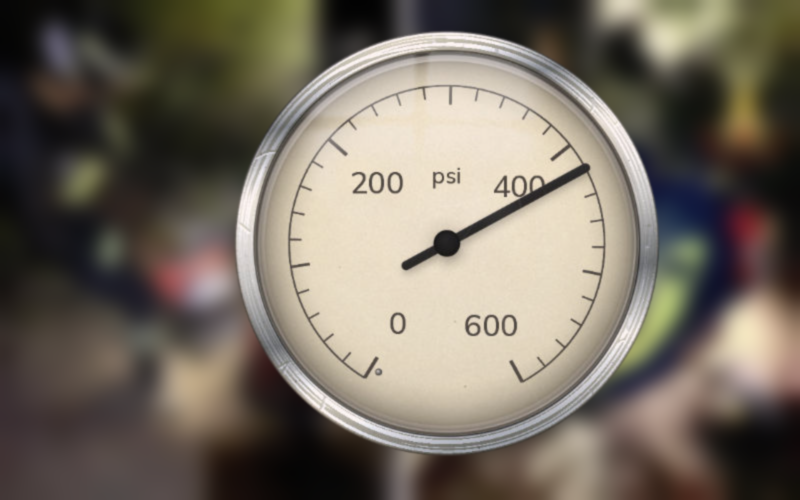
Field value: 420 psi
